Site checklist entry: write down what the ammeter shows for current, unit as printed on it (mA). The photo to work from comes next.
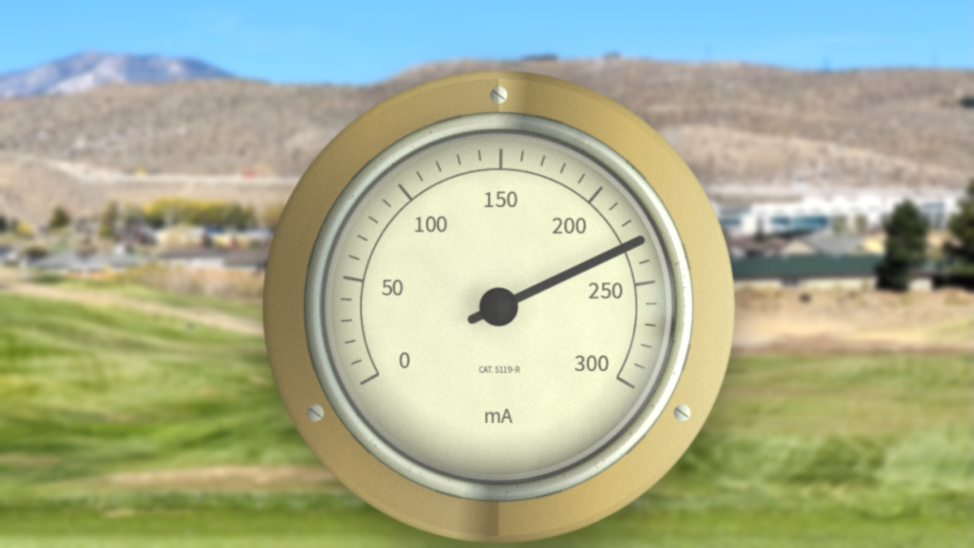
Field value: 230 mA
